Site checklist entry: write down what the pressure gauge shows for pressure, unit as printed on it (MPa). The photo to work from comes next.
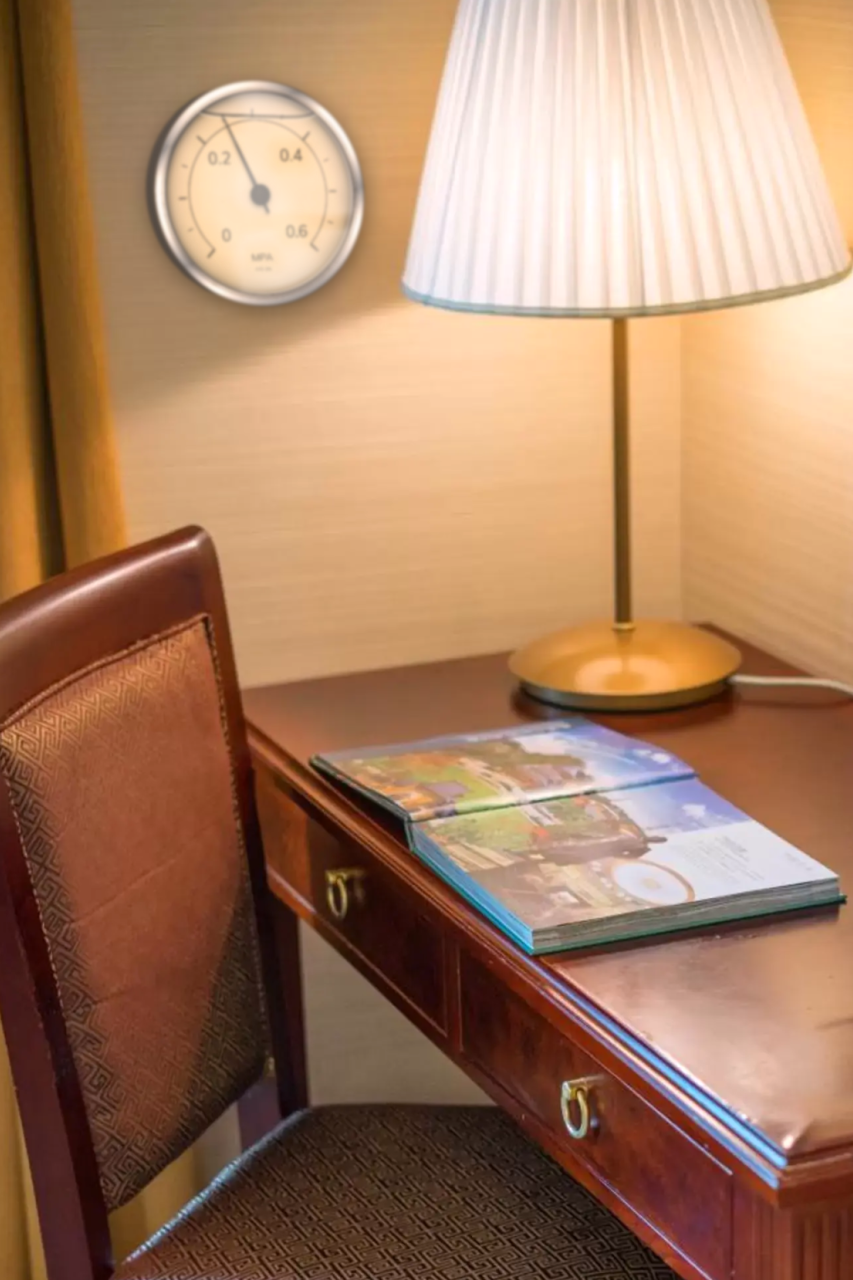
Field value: 0.25 MPa
